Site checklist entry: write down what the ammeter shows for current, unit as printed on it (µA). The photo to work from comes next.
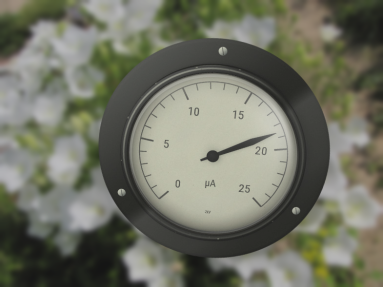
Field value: 18.5 µA
